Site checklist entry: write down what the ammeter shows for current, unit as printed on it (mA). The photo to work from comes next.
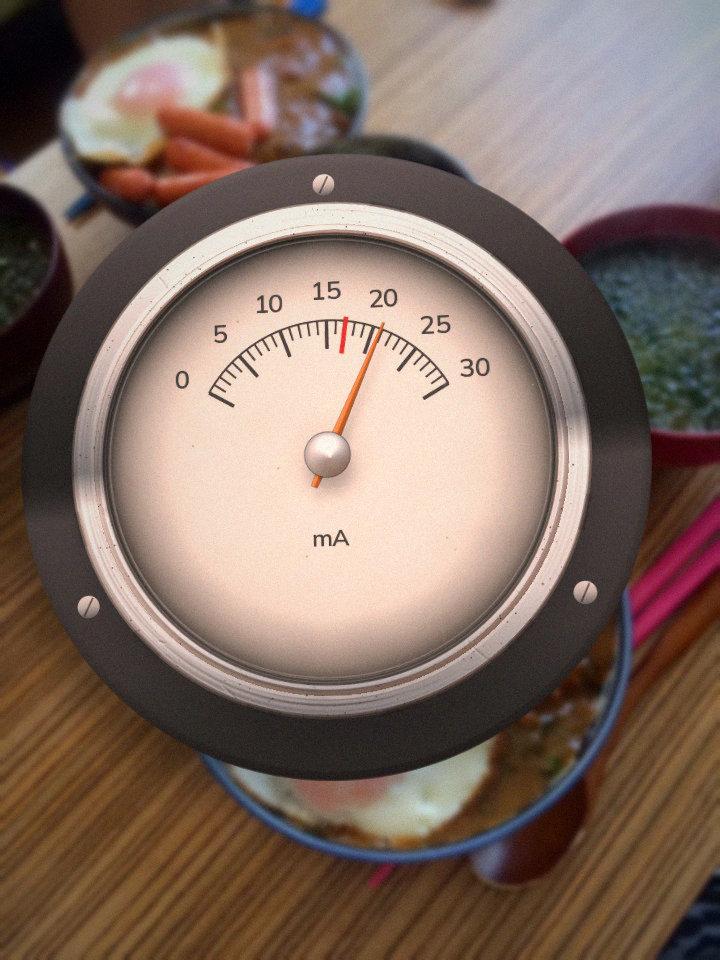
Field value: 21 mA
